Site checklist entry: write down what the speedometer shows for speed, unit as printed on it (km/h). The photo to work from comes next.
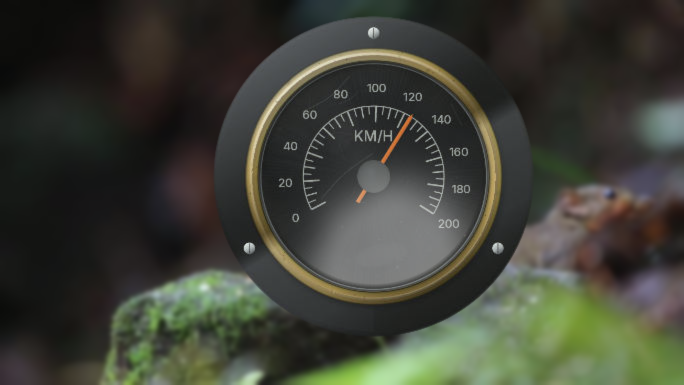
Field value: 125 km/h
